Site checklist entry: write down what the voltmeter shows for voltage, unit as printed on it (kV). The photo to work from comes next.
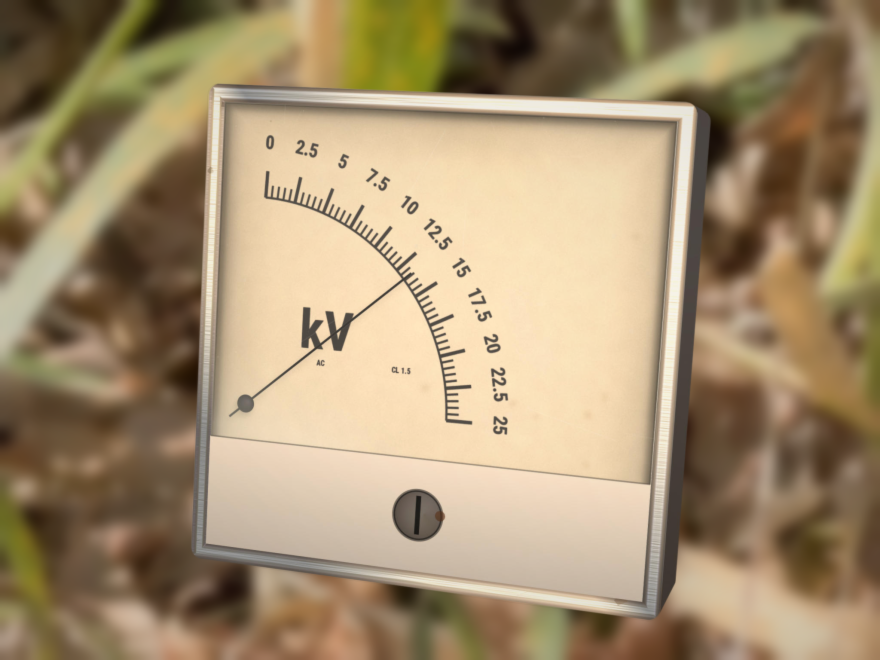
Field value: 13.5 kV
